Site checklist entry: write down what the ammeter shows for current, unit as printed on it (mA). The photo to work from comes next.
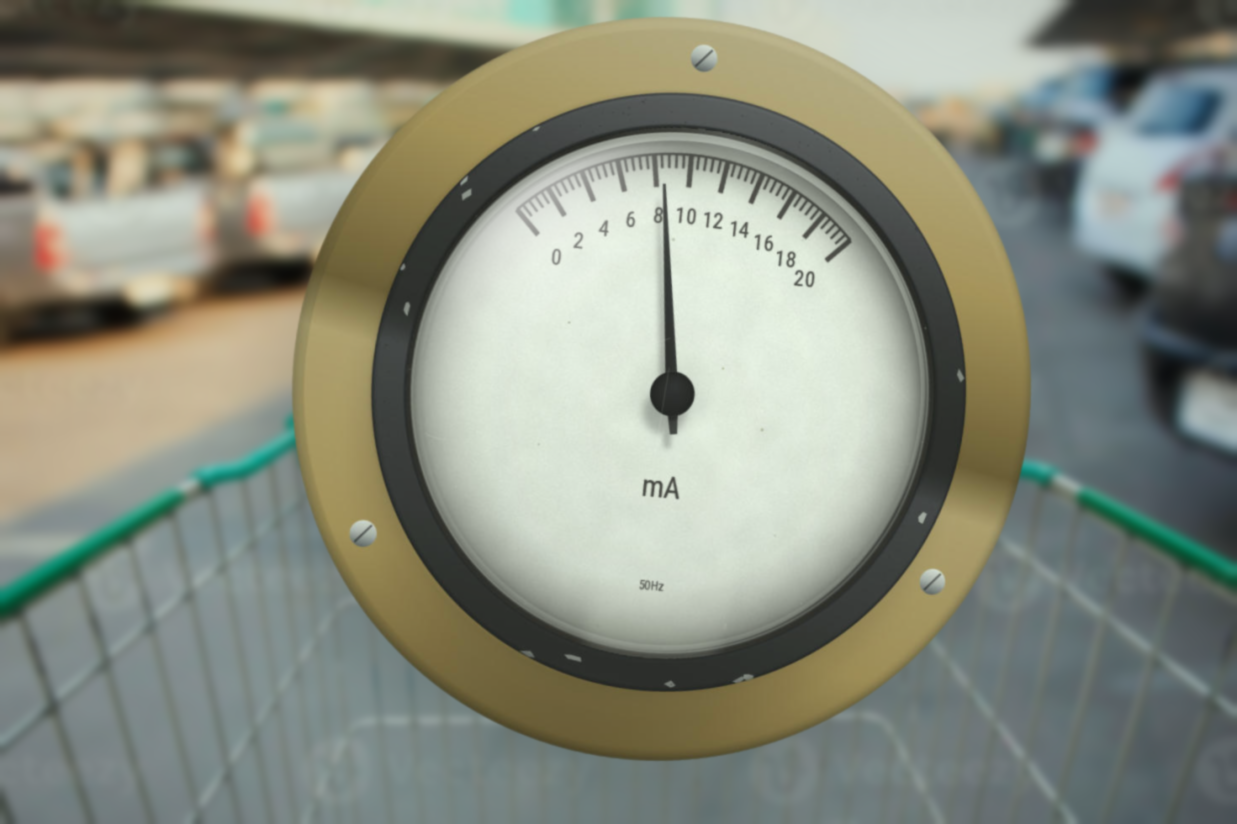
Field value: 8.4 mA
